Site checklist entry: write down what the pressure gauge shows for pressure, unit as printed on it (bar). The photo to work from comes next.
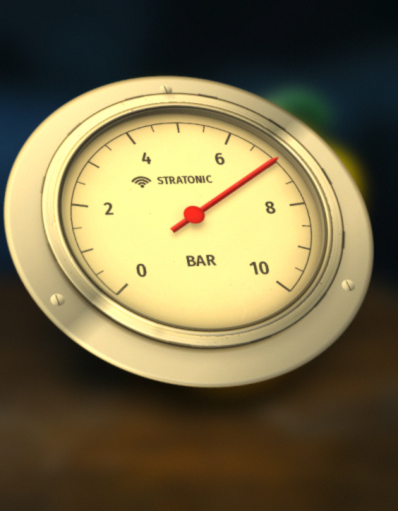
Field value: 7 bar
